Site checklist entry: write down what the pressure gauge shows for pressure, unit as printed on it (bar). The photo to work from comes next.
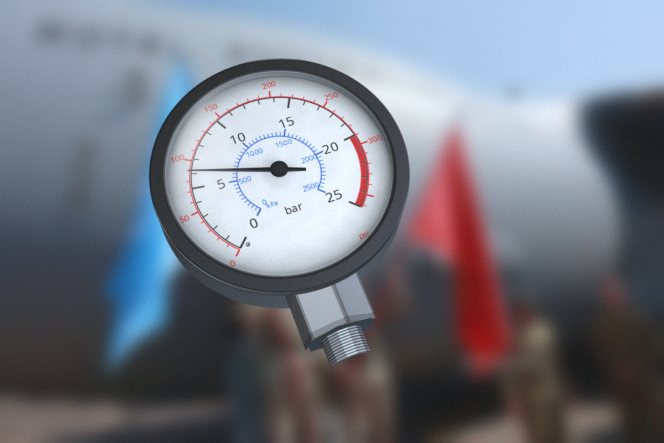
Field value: 6 bar
